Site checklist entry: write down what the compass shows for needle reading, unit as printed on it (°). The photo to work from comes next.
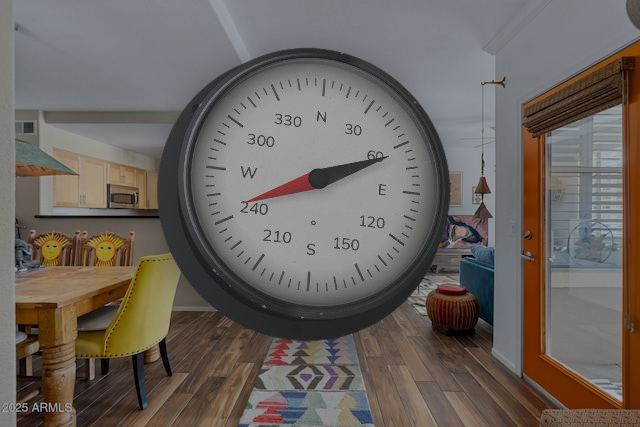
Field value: 245 °
